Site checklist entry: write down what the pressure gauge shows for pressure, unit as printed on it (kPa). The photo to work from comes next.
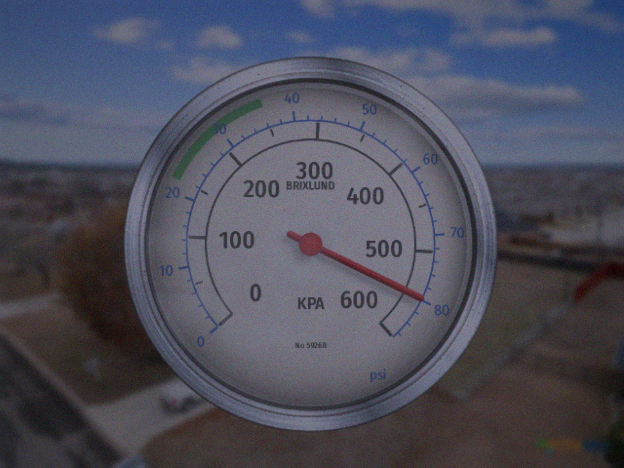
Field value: 550 kPa
